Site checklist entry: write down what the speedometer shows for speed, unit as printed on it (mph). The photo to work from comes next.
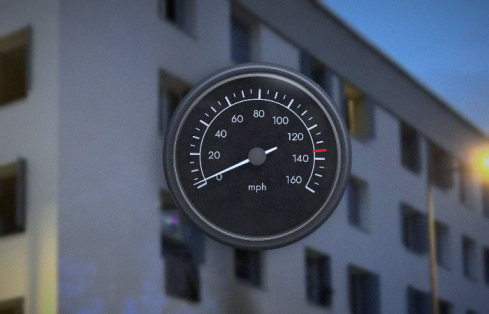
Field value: 2.5 mph
